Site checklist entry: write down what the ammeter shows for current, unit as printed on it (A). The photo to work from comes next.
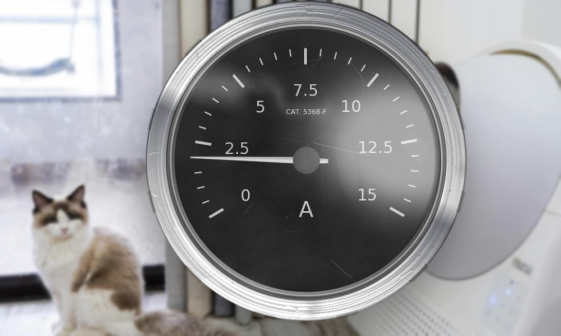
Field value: 2 A
